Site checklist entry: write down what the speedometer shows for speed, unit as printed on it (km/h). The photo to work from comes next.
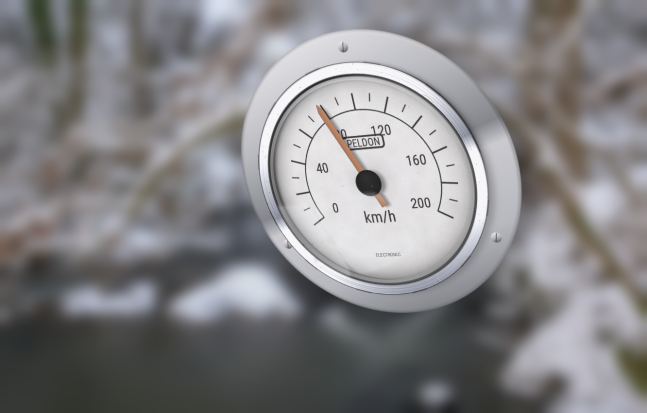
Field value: 80 km/h
